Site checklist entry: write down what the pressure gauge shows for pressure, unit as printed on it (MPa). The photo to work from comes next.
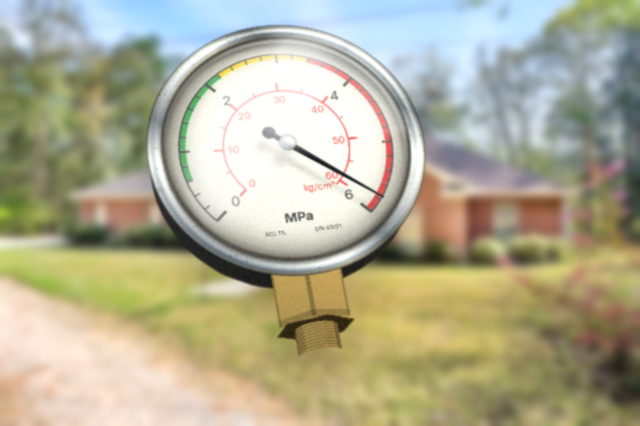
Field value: 5.8 MPa
